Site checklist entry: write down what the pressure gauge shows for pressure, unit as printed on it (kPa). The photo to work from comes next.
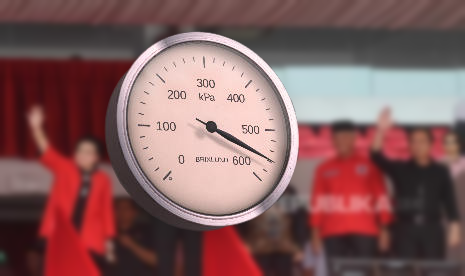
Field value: 560 kPa
